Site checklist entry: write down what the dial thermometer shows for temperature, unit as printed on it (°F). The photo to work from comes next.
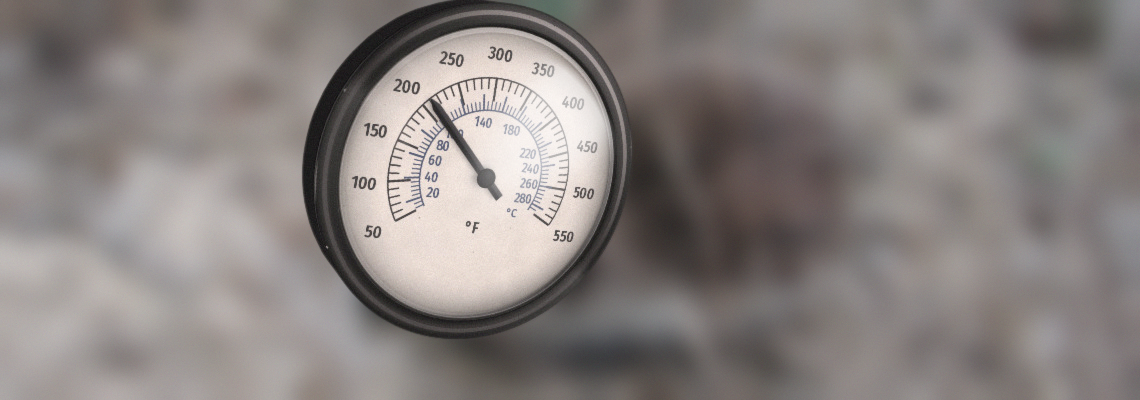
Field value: 210 °F
